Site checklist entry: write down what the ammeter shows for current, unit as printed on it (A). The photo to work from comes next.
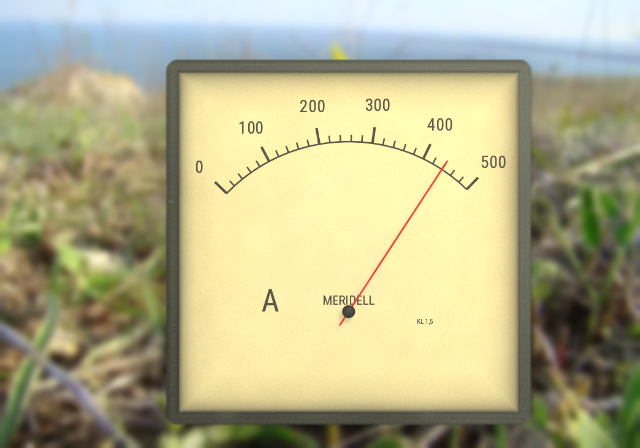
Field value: 440 A
